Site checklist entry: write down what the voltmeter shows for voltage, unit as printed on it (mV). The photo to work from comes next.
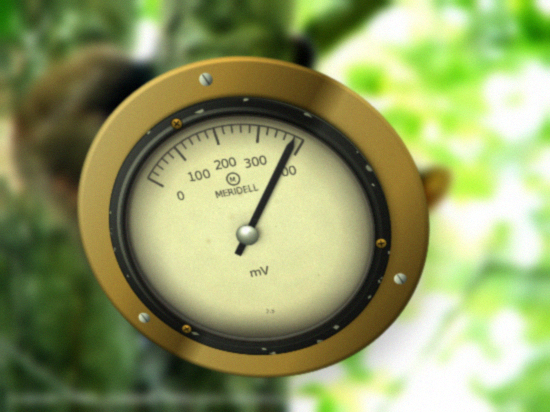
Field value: 380 mV
